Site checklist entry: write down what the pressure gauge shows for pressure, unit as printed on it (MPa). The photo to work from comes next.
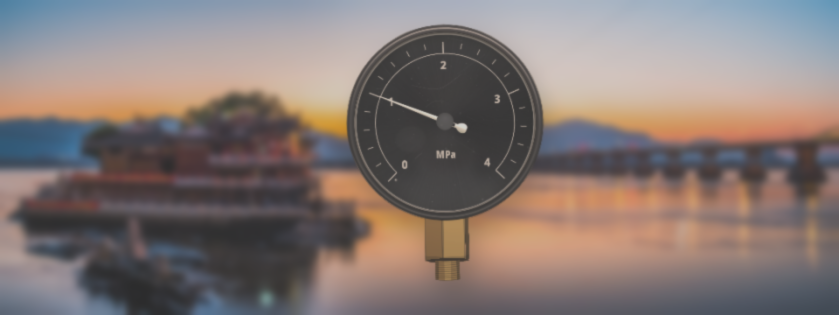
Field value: 1 MPa
